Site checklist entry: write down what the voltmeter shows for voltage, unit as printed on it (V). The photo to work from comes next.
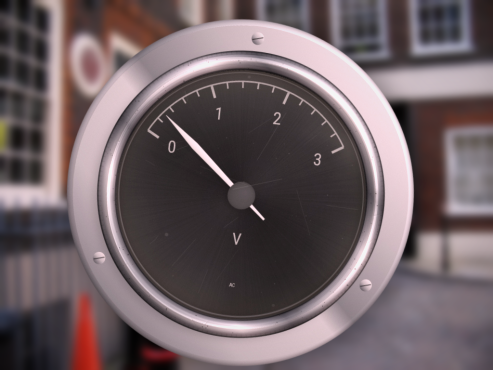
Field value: 0.3 V
